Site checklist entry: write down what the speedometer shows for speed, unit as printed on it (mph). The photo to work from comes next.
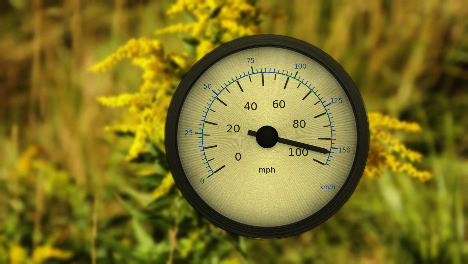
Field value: 95 mph
